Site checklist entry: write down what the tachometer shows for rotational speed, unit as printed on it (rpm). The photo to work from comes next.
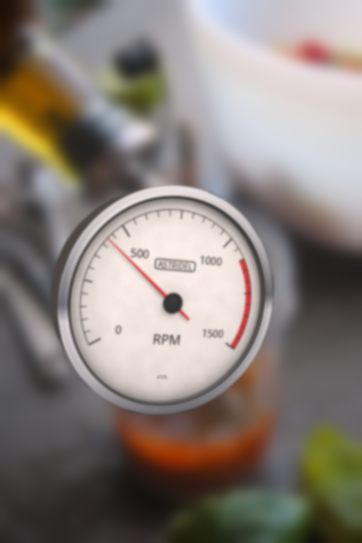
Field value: 425 rpm
